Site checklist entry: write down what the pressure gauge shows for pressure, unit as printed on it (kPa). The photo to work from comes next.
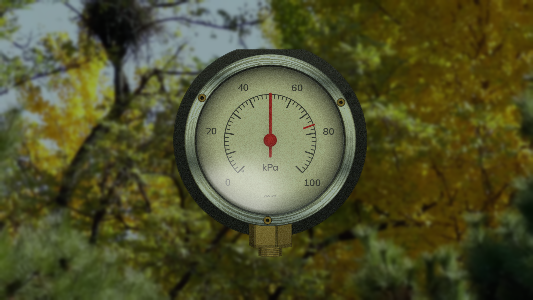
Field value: 50 kPa
